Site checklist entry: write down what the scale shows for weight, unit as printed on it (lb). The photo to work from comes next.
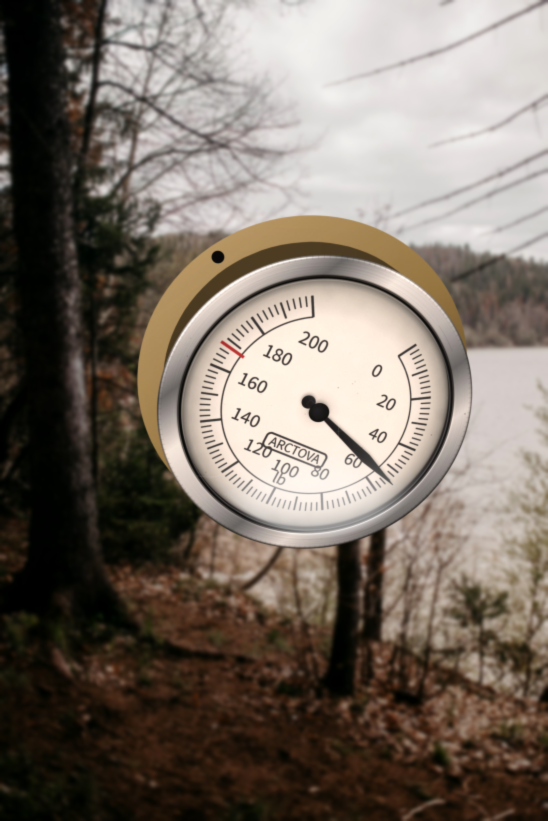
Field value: 54 lb
